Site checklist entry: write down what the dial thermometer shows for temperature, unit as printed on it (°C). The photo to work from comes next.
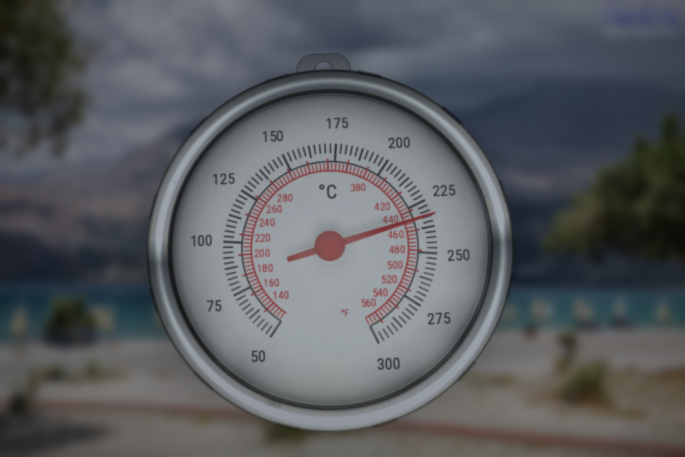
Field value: 232.5 °C
